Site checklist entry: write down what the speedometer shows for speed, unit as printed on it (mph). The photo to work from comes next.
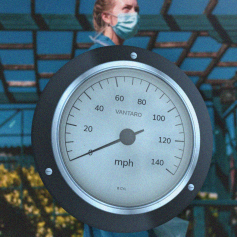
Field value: 0 mph
